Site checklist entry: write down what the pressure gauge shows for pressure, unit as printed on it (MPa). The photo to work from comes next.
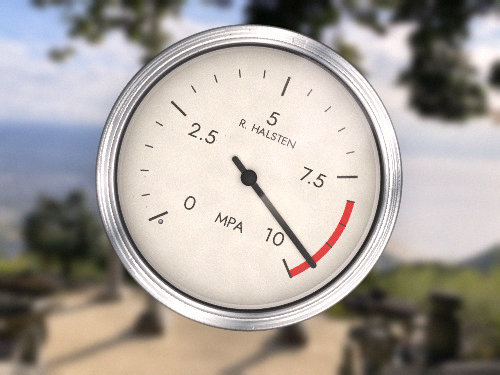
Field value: 9.5 MPa
